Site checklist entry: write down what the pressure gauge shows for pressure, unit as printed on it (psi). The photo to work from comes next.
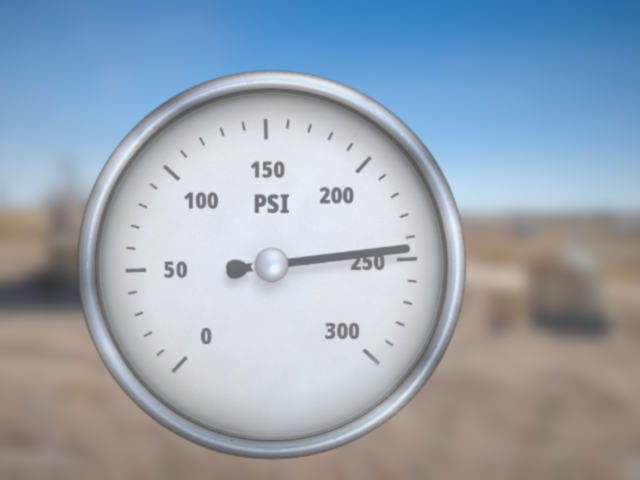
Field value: 245 psi
